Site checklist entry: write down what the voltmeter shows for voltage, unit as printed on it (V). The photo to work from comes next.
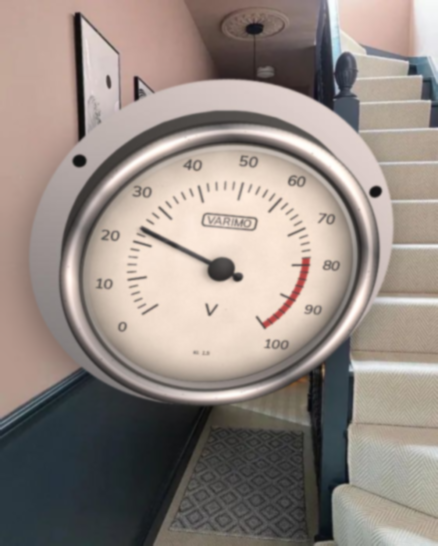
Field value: 24 V
